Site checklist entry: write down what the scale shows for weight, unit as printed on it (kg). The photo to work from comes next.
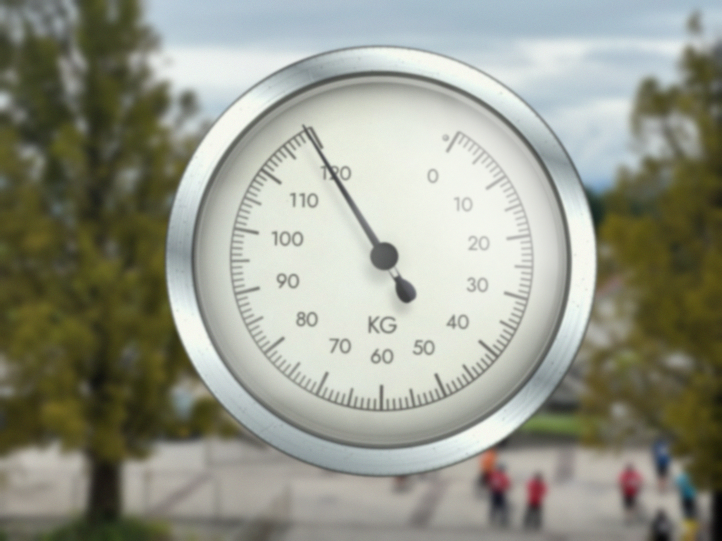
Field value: 119 kg
